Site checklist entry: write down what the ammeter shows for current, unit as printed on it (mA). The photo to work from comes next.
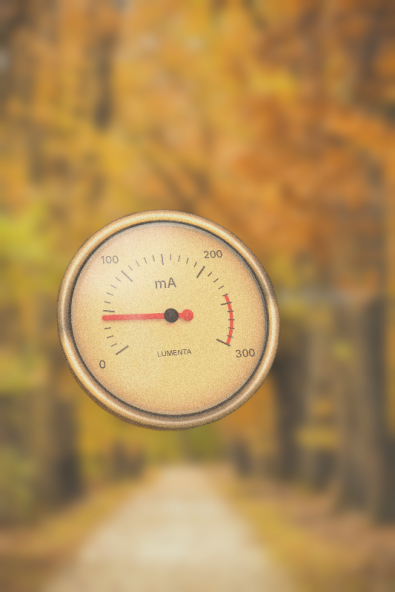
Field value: 40 mA
